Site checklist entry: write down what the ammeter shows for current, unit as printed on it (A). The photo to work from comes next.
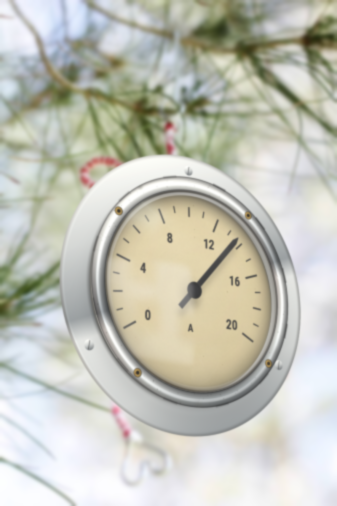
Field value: 13.5 A
